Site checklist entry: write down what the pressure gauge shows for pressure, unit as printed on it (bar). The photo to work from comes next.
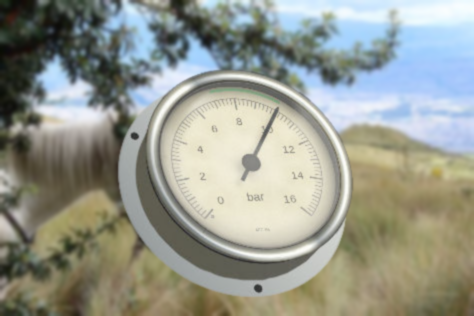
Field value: 10 bar
